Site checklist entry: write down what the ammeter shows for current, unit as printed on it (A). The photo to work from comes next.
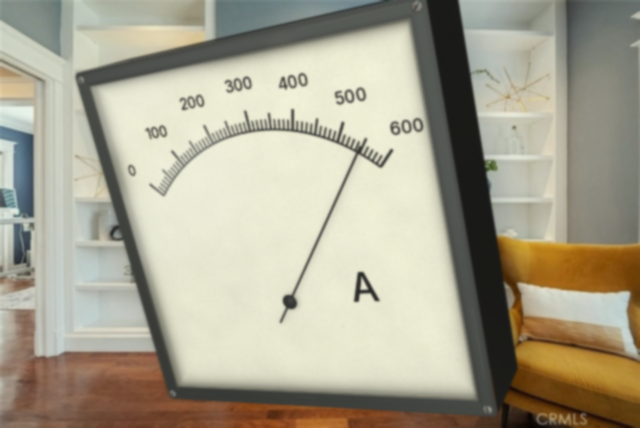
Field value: 550 A
